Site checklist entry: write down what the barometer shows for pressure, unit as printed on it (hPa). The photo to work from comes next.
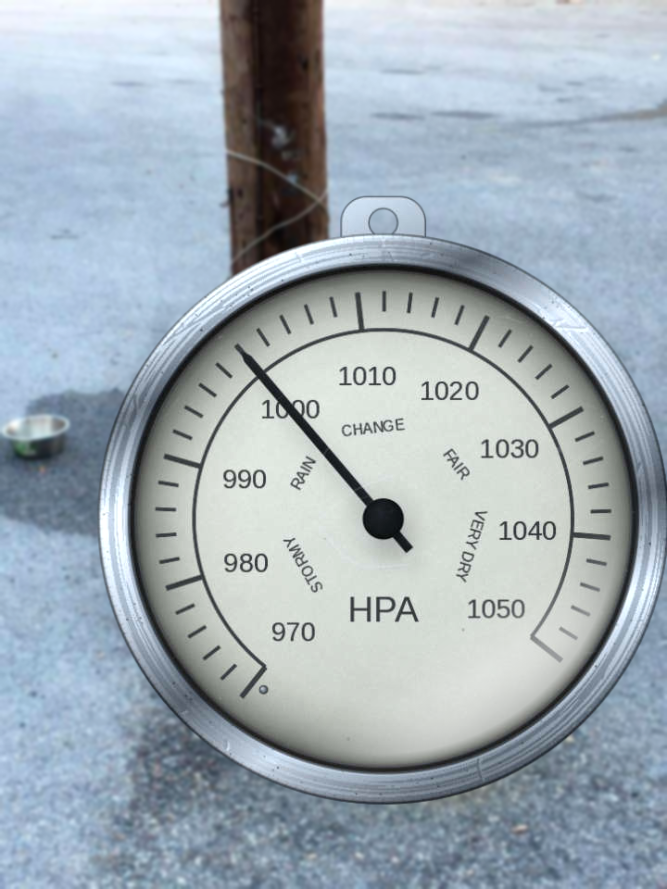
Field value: 1000 hPa
